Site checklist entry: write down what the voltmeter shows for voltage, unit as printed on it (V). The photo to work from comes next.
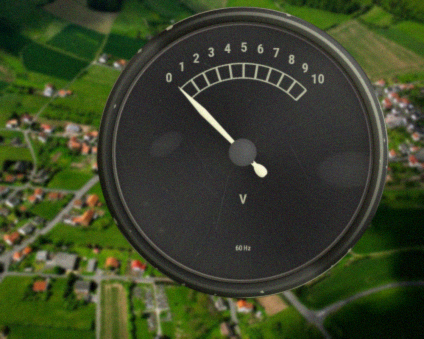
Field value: 0 V
